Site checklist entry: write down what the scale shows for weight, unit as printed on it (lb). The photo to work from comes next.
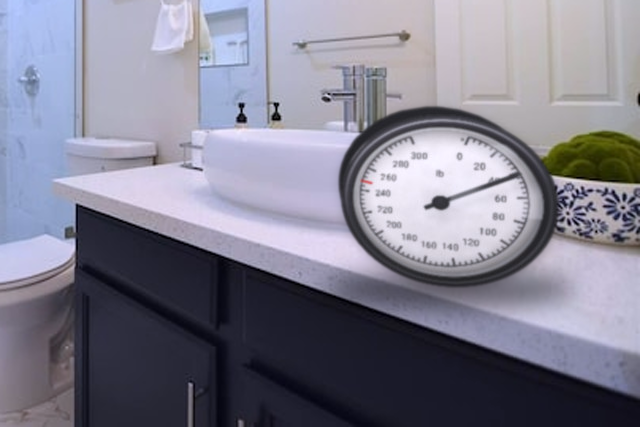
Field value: 40 lb
